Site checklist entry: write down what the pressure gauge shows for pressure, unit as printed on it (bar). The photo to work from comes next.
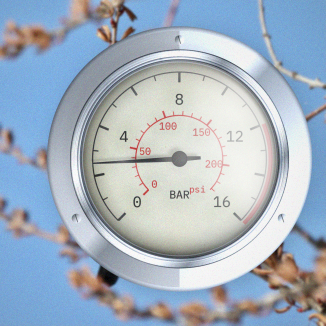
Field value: 2.5 bar
